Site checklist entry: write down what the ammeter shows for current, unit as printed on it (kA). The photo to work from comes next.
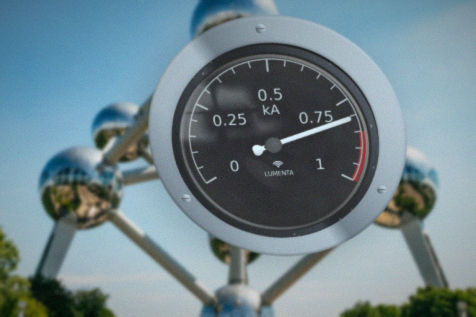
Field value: 0.8 kA
